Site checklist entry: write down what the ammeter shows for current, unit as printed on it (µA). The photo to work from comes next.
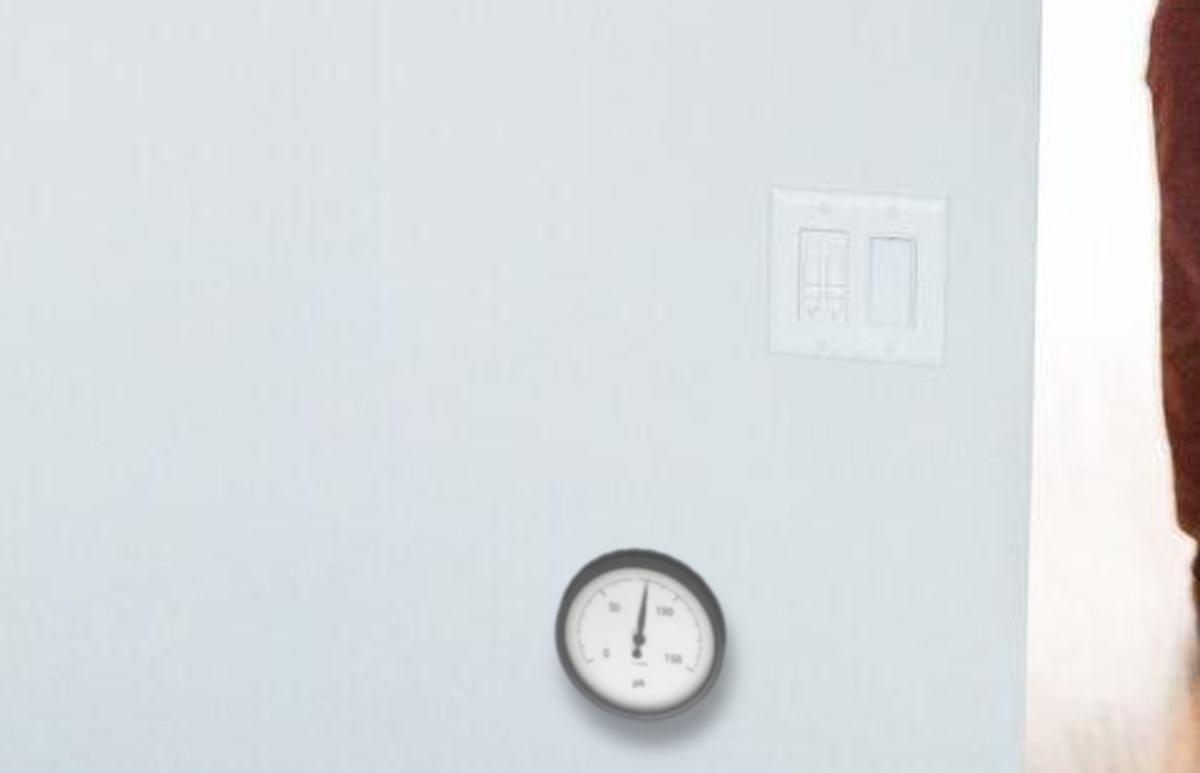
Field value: 80 µA
